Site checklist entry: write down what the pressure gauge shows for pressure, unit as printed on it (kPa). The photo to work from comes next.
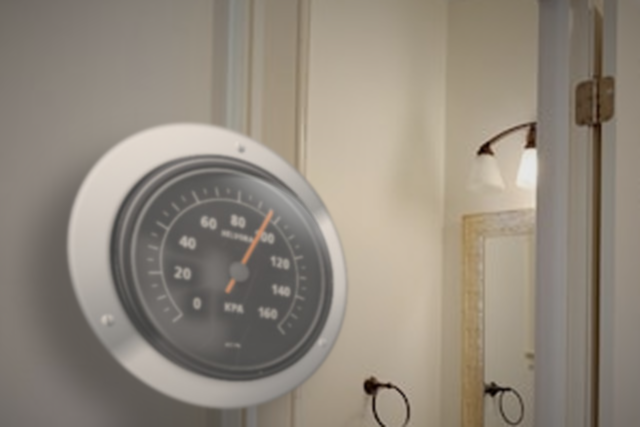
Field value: 95 kPa
